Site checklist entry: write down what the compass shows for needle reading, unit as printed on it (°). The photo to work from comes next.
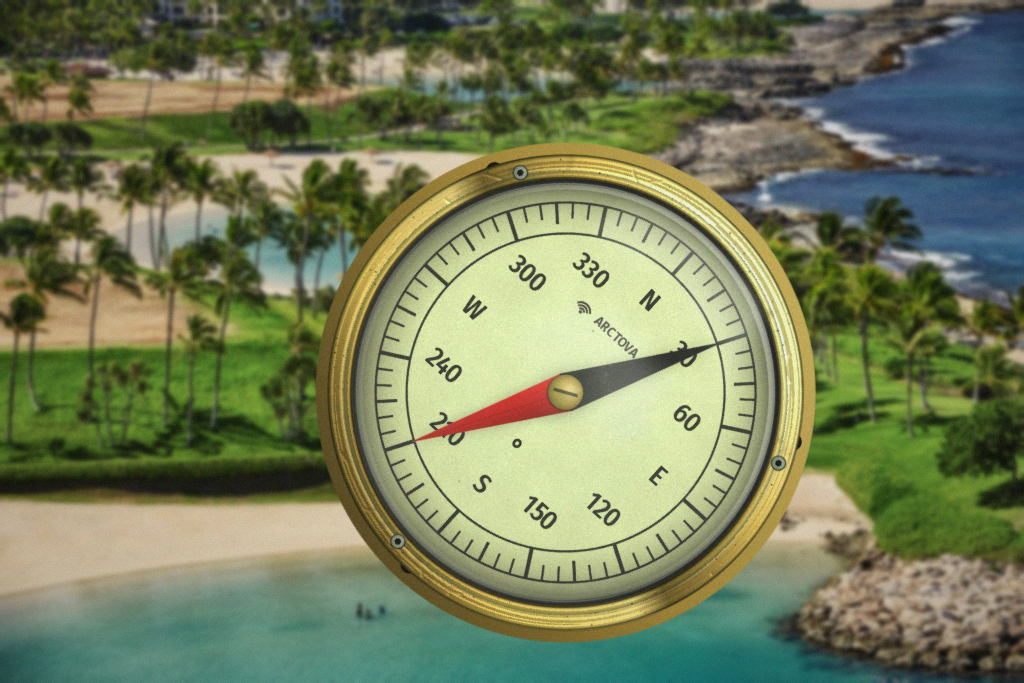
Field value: 210 °
